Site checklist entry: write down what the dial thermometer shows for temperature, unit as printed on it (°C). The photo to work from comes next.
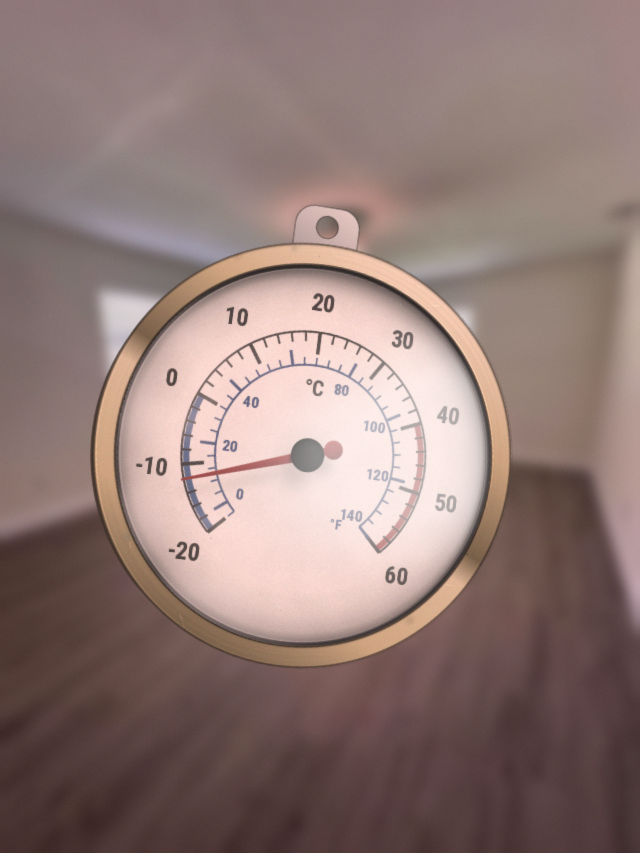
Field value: -12 °C
